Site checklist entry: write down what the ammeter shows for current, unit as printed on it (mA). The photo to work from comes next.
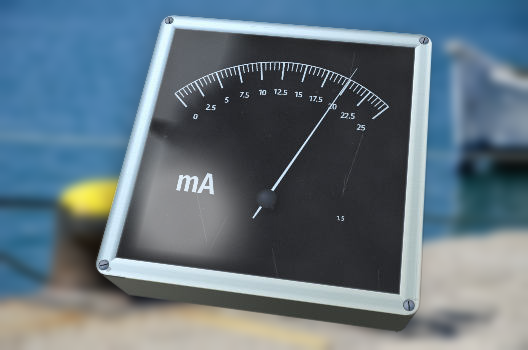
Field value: 20 mA
